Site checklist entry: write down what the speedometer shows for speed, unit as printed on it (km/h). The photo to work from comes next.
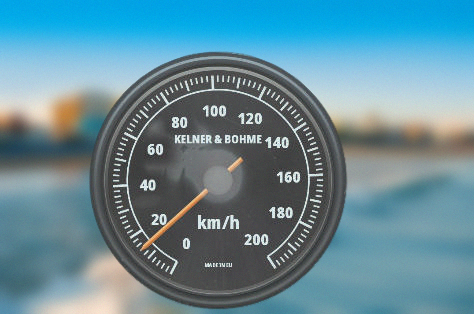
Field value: 14 km/h
